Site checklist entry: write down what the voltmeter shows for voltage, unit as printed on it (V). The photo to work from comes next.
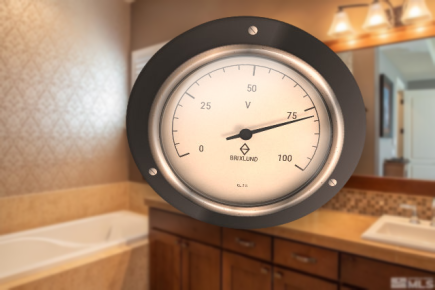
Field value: 77.5 V
